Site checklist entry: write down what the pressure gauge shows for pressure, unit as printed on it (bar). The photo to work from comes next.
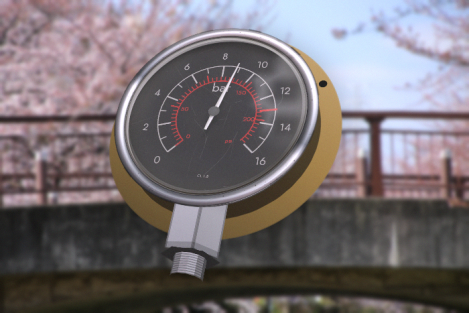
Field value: 9 bar
